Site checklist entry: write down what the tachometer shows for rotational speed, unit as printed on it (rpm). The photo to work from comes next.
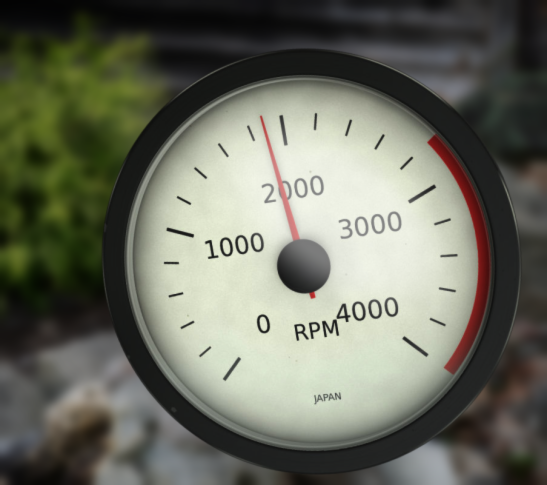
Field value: 1900 rpm
